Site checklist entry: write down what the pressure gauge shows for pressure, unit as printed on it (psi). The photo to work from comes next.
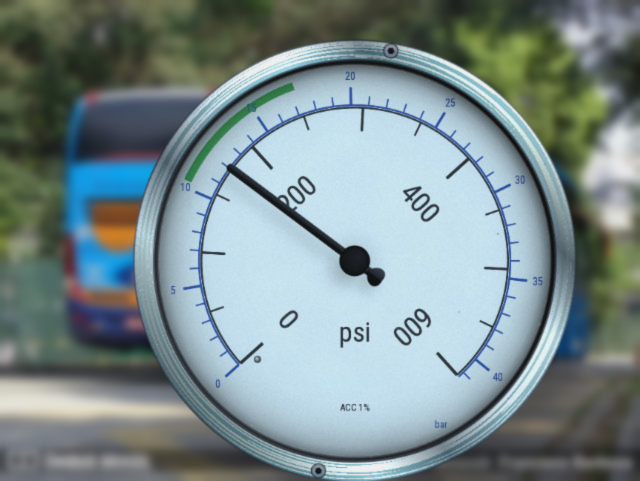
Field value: 175 psi
